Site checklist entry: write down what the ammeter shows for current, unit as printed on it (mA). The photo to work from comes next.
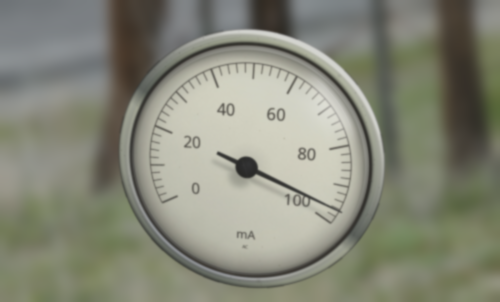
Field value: 96 mA
